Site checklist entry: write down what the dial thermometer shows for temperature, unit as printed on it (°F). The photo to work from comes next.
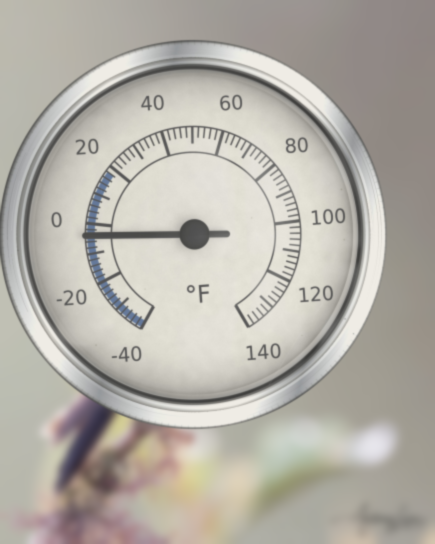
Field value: -4 °F
